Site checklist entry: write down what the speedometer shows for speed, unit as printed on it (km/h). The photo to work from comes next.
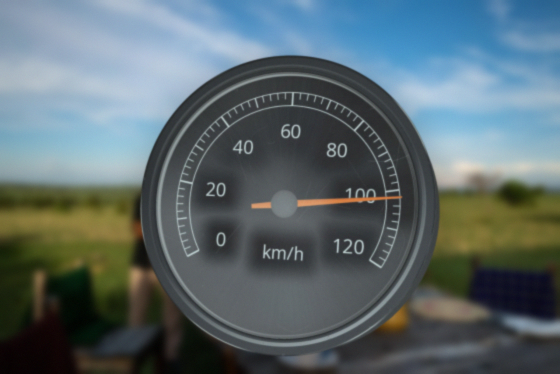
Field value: 102 km/h
